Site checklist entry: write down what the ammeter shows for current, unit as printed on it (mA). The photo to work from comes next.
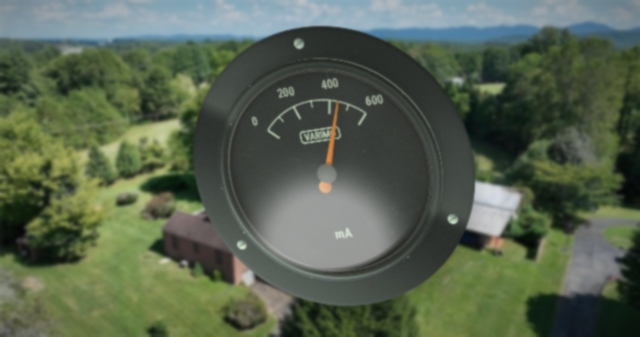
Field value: 450 mA
